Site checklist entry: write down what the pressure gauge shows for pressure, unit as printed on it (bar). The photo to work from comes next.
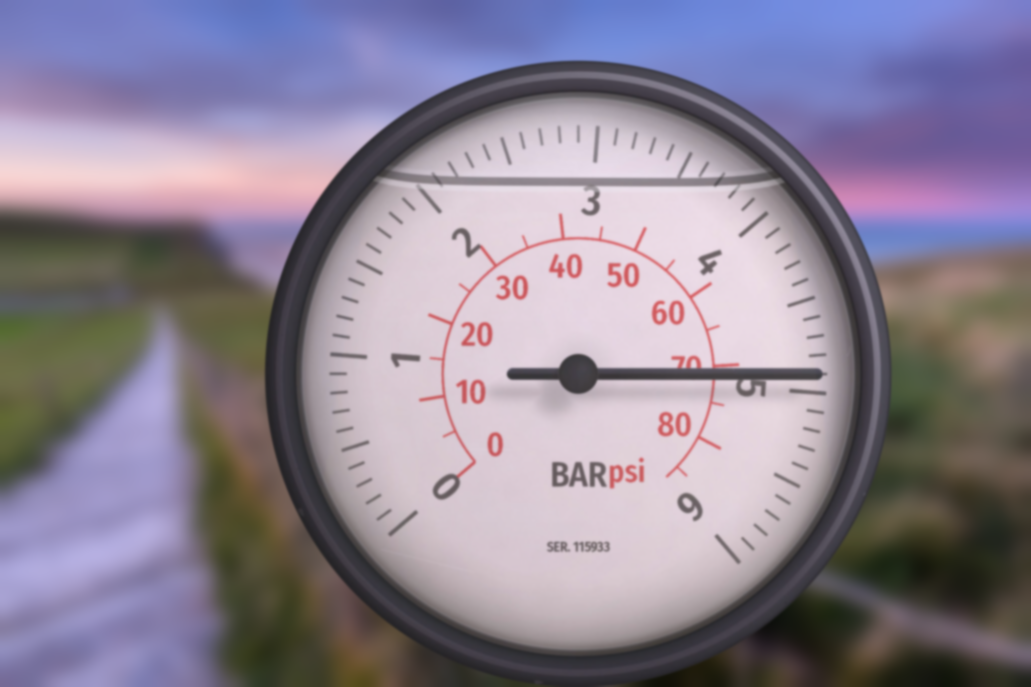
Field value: 4.9 bar
